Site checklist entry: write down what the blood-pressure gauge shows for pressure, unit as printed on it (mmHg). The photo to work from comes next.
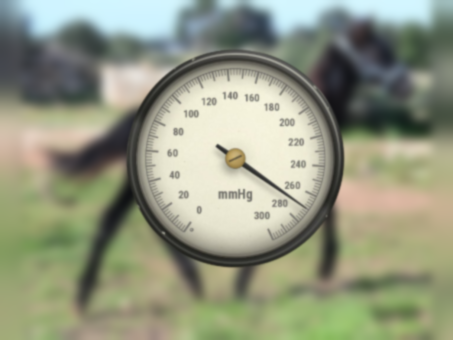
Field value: 270 mmHg
